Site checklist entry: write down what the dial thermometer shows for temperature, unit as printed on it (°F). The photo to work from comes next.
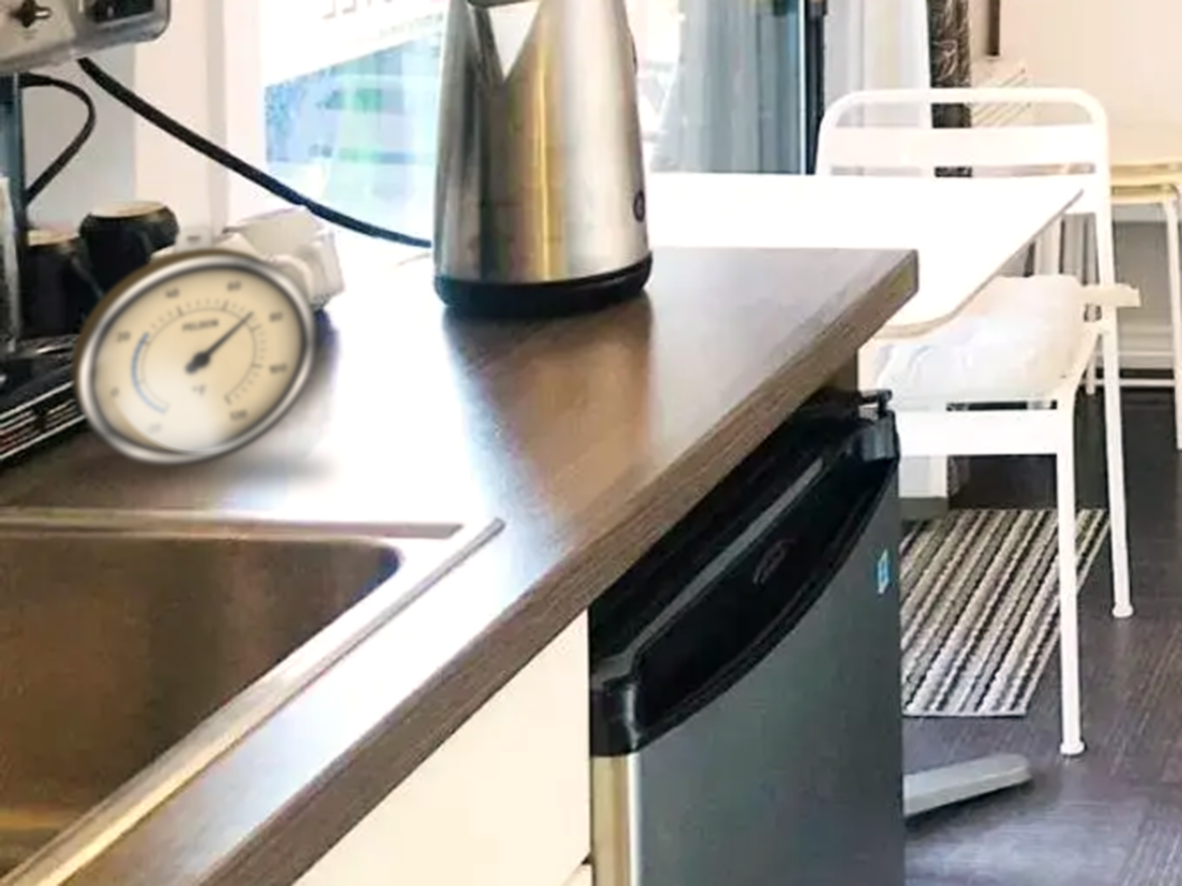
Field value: 72 °F
